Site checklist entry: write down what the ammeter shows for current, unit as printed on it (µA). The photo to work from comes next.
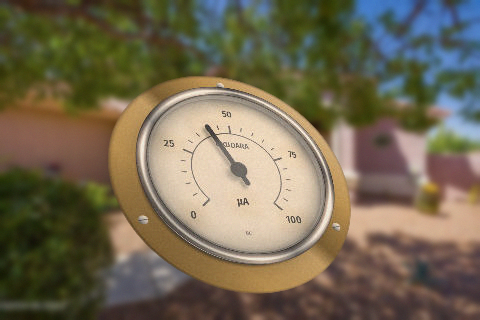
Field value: 40 µA
